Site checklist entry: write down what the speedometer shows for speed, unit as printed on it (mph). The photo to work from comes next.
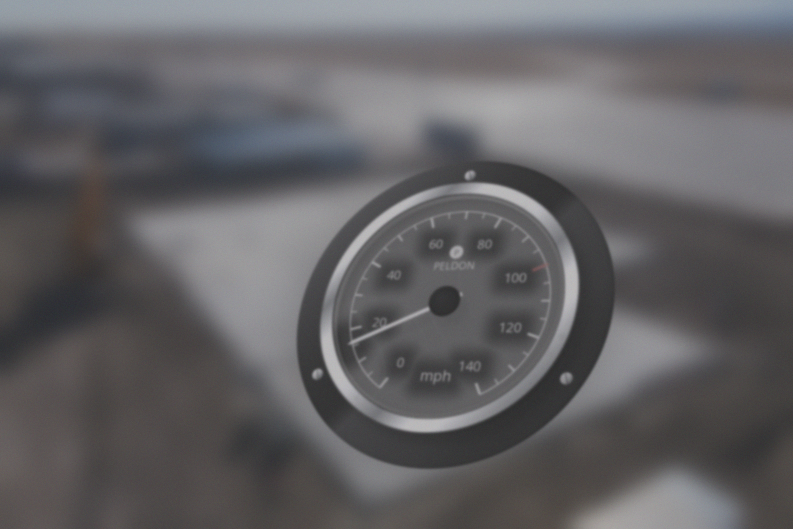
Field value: 15 mph
